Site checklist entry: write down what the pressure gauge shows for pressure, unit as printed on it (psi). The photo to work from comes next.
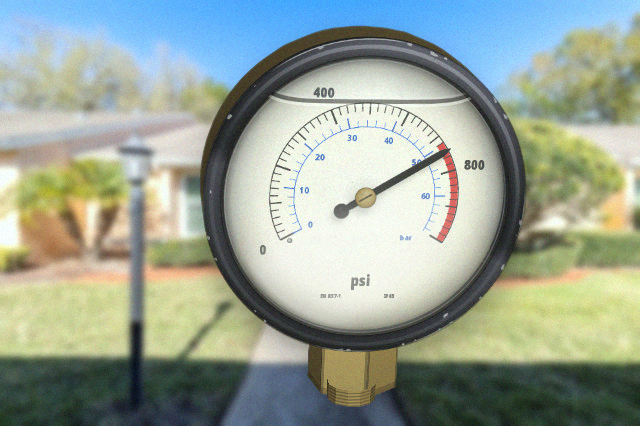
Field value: 740 psi
